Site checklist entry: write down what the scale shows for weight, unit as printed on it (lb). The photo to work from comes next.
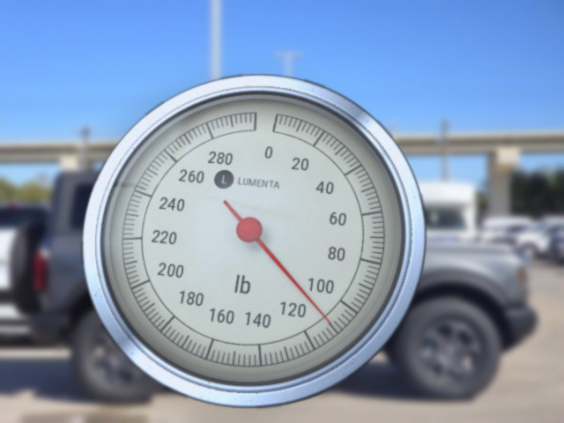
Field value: 110 lb
